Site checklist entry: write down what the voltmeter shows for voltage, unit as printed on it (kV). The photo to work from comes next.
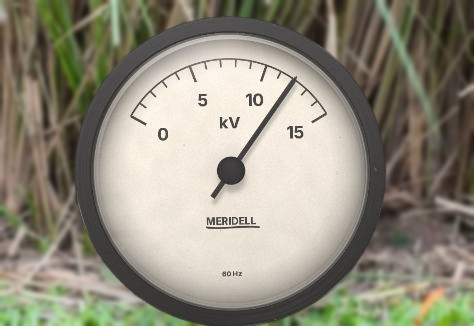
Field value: 12 kV
